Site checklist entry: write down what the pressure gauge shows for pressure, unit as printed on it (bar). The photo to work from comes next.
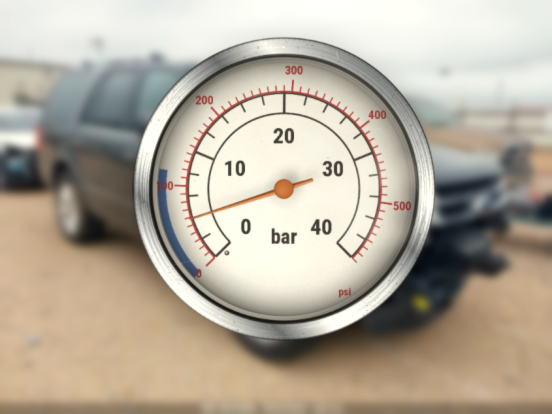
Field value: 4 bar
